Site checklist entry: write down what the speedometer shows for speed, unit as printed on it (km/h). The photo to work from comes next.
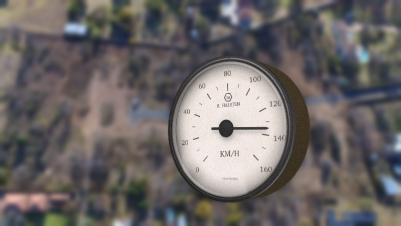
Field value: 135 km/h
